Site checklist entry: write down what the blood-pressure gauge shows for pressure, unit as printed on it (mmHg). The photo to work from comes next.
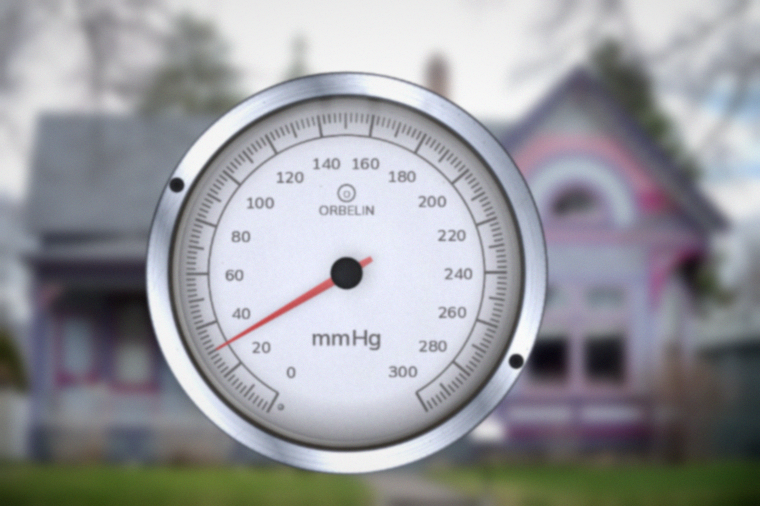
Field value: 30 mmHg
